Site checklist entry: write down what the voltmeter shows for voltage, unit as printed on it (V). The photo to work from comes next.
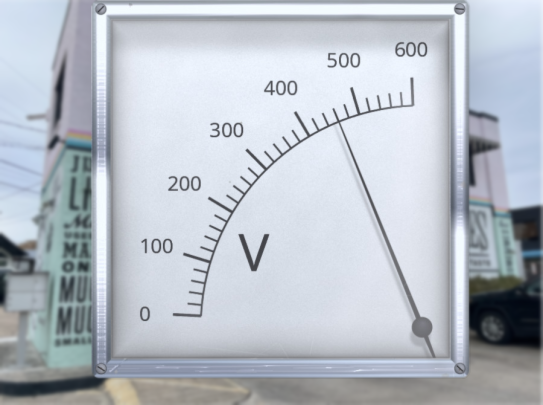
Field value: 460 V
